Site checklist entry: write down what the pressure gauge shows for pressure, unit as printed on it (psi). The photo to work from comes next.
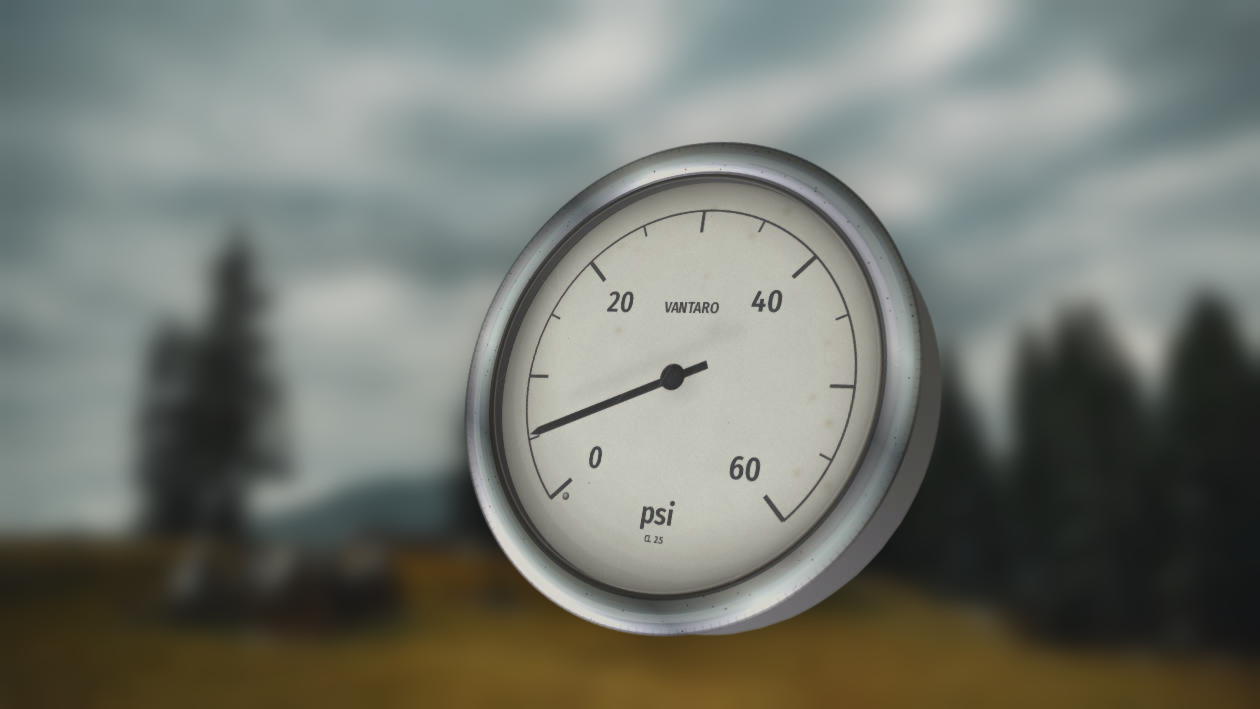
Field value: 5 psi
